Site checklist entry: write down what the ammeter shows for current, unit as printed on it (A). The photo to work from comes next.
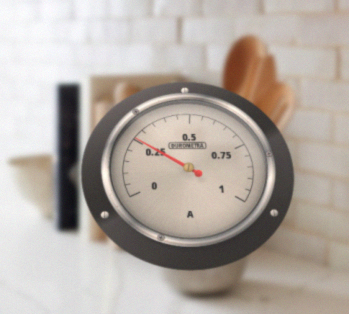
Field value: 0.25 A
